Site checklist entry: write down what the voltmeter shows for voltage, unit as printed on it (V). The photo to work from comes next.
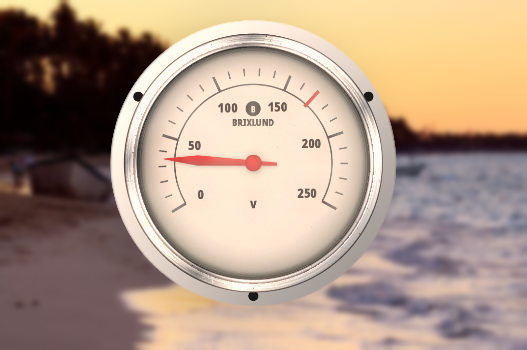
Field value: 35 V
